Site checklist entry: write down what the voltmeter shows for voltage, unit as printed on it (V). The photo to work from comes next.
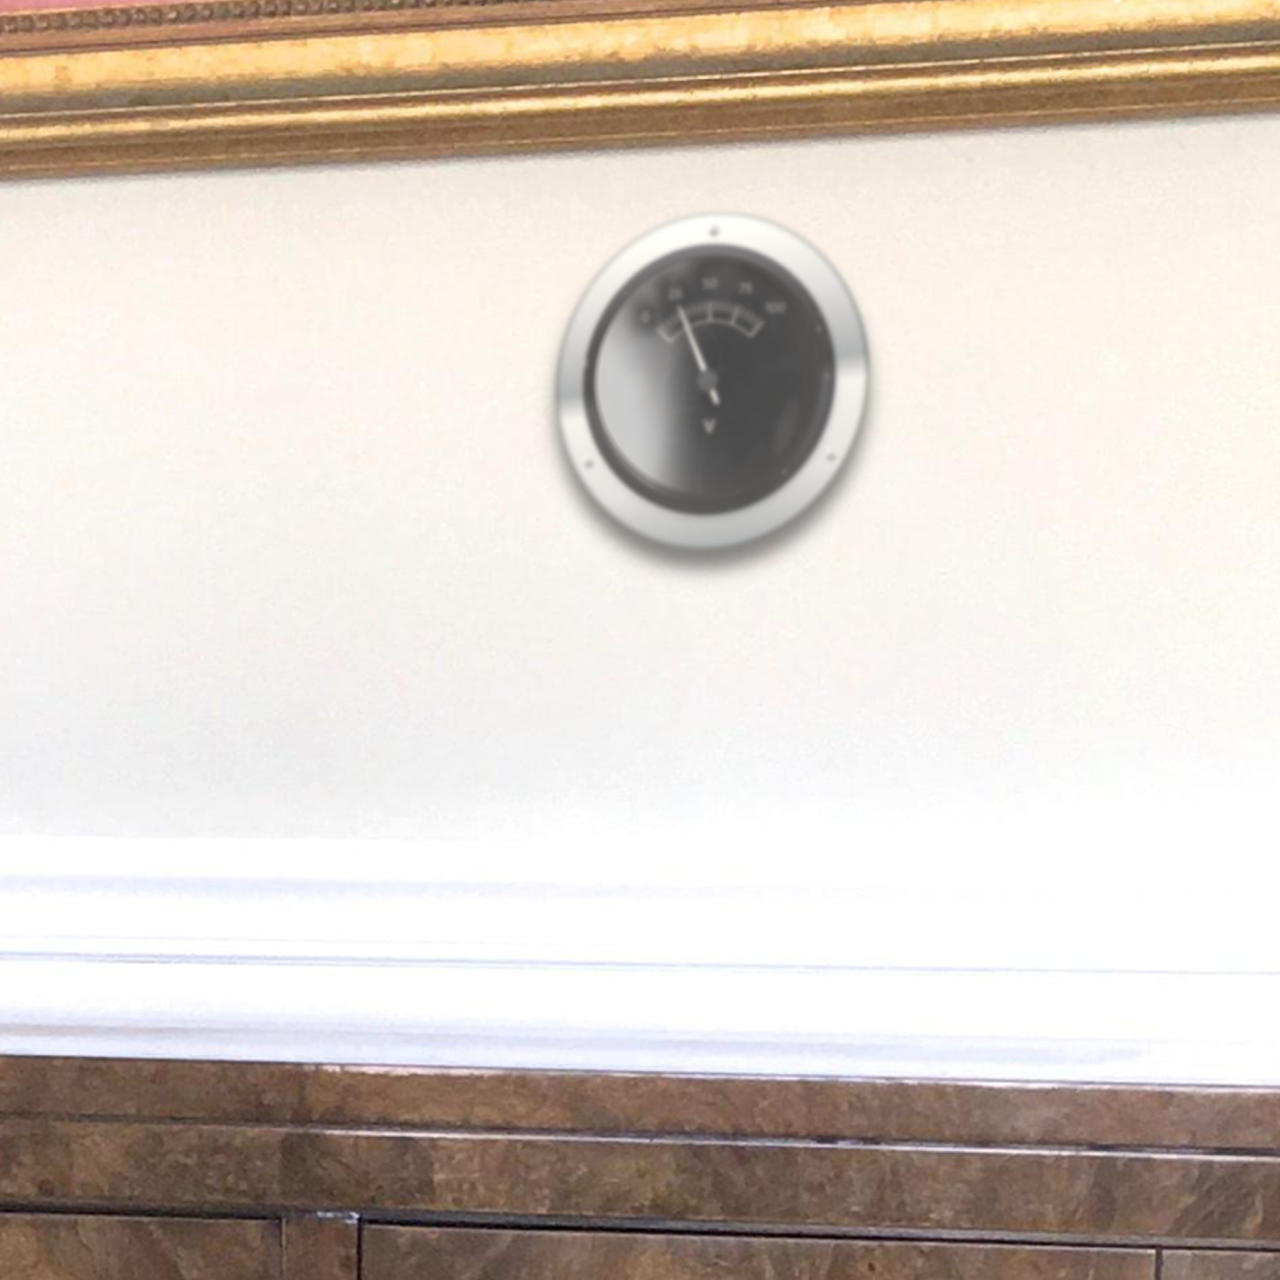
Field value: 25 V
